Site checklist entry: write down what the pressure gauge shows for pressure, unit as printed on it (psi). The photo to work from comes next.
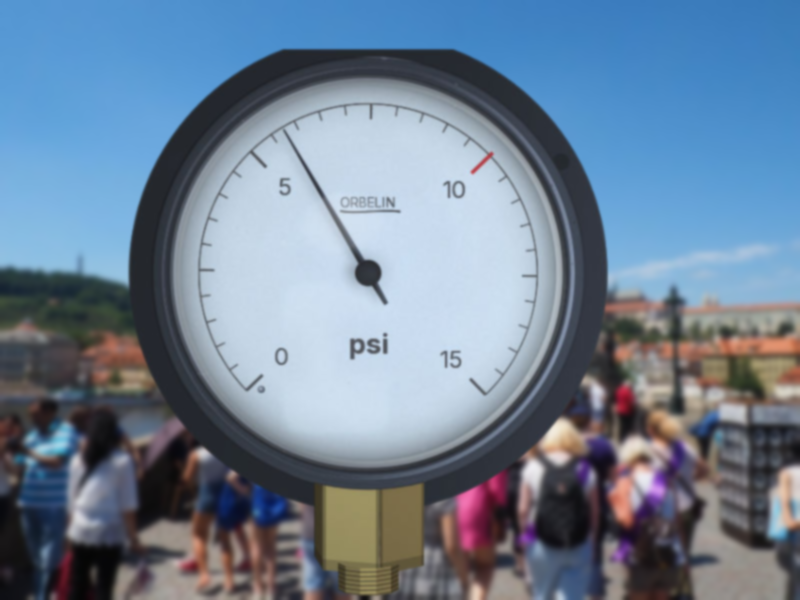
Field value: 5.75 psi
